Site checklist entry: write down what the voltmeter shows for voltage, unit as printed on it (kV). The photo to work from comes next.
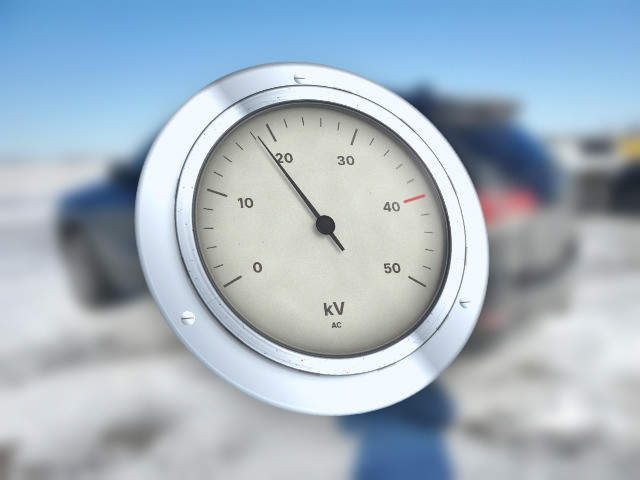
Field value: 18 kV
